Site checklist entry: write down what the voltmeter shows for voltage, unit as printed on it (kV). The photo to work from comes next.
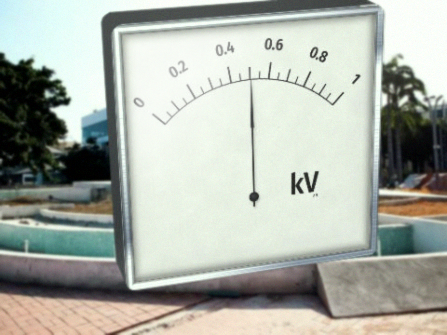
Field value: 0.5 kV
